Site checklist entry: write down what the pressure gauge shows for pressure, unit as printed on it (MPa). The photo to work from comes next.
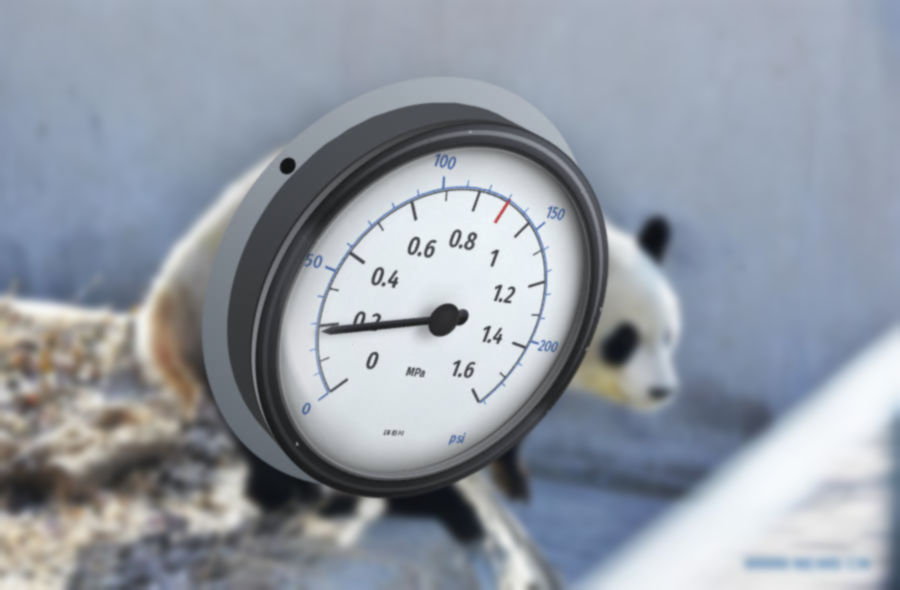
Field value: 0.2 MPa
